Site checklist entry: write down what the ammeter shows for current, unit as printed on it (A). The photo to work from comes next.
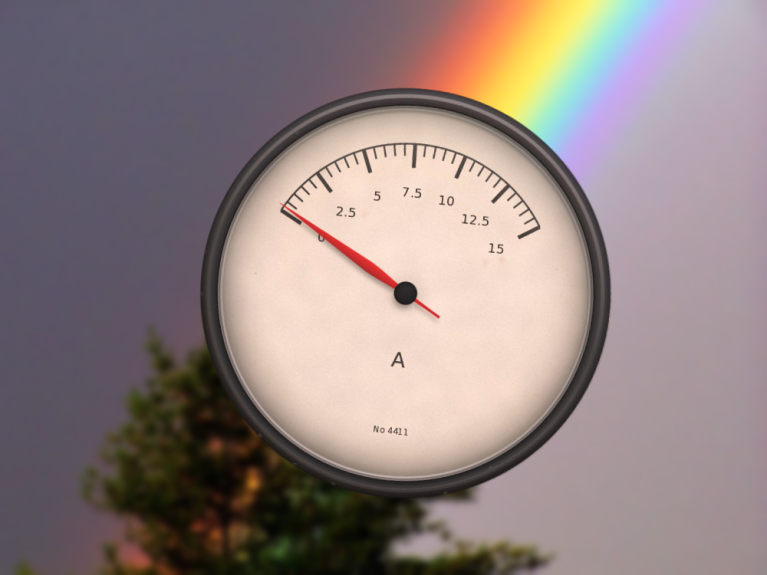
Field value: 0.25 A
